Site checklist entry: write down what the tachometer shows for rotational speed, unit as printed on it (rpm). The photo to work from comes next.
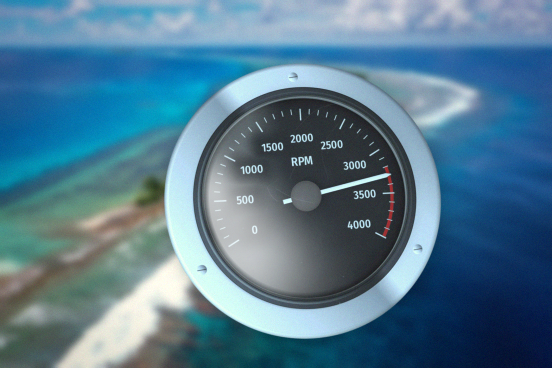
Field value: 3300 rpm
